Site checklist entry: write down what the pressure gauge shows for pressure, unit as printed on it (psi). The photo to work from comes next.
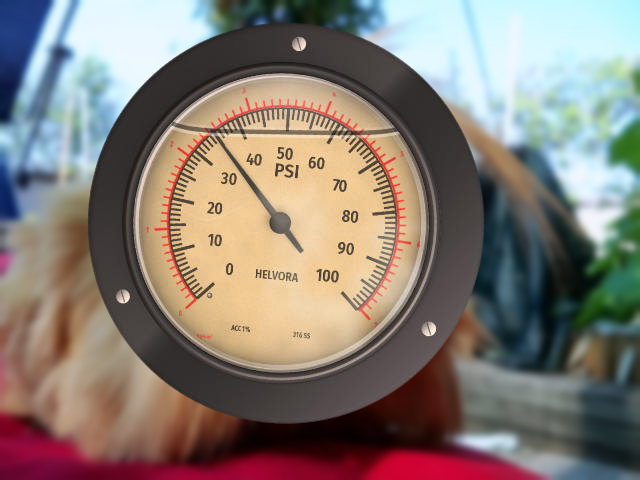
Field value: 35 psi
